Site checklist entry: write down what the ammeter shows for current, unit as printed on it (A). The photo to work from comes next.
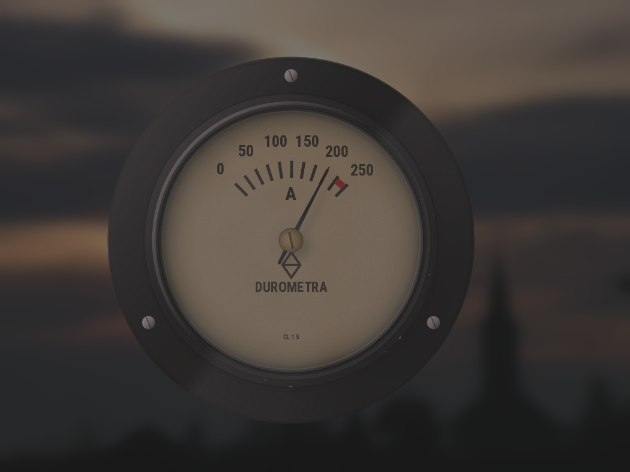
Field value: 200 A
